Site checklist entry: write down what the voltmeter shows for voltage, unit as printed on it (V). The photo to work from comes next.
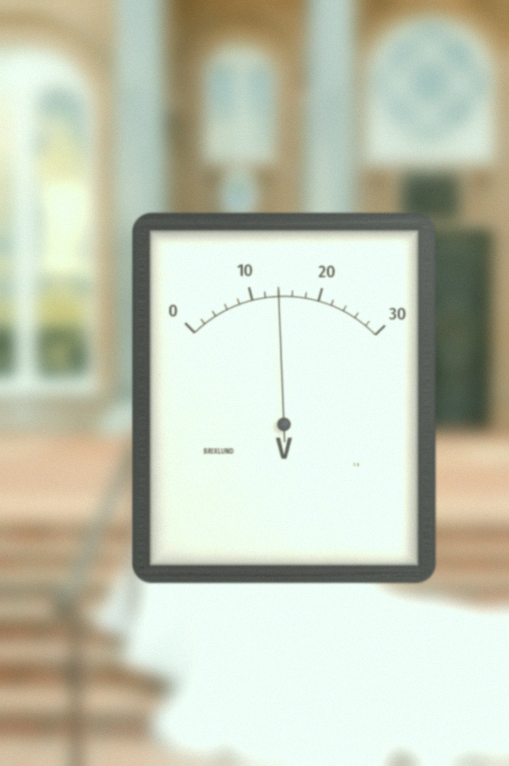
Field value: 14 V
